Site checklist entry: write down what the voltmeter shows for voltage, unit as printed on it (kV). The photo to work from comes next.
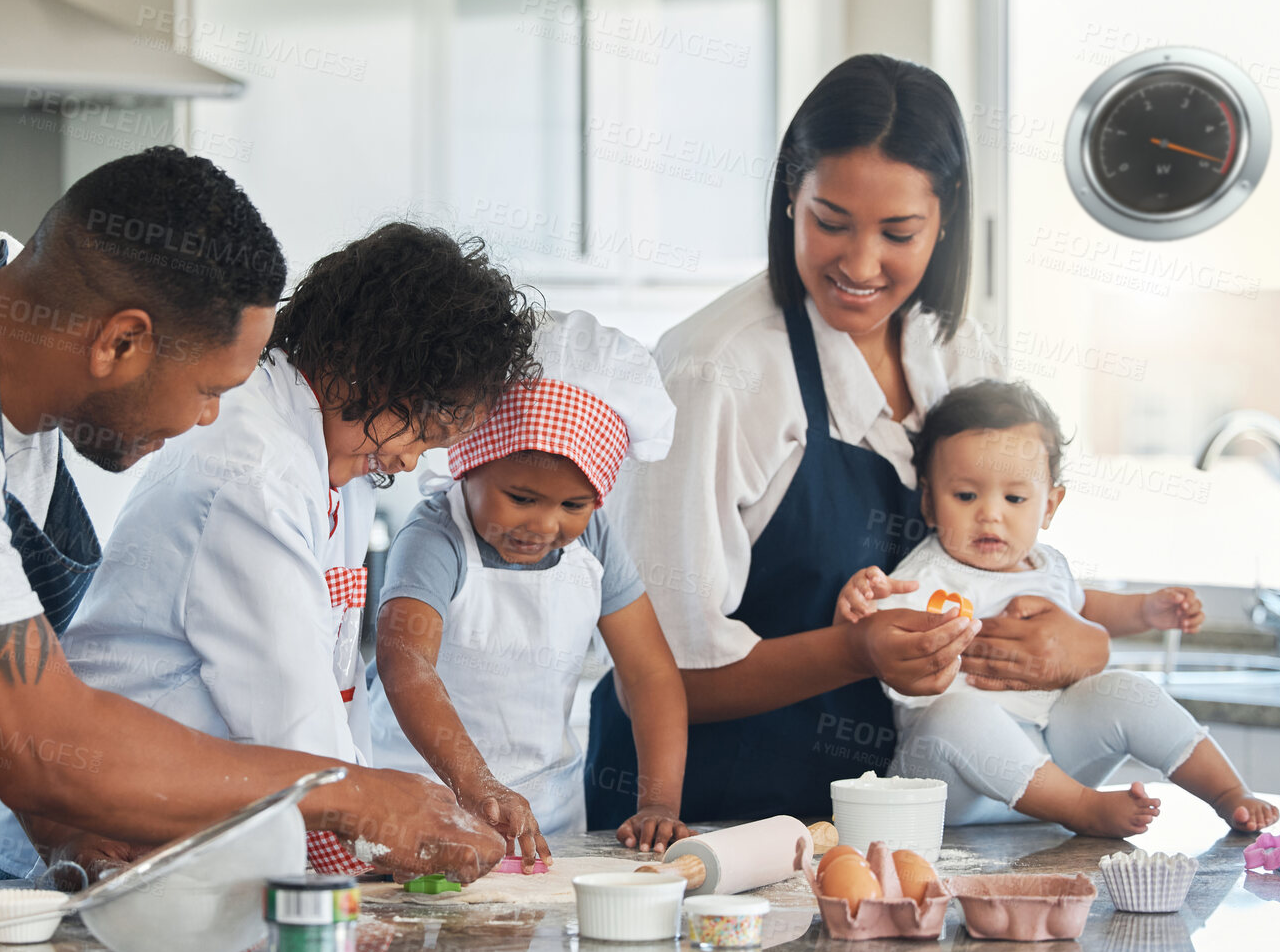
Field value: 4.8 kV
